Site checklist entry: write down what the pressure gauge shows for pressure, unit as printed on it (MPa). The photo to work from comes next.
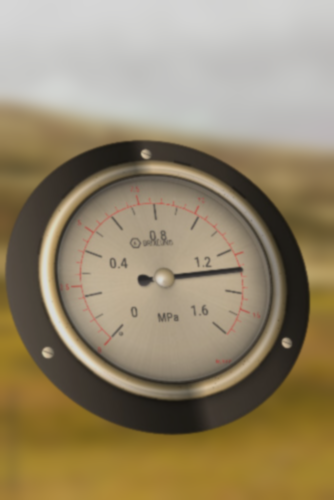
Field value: 1.3 MPa
